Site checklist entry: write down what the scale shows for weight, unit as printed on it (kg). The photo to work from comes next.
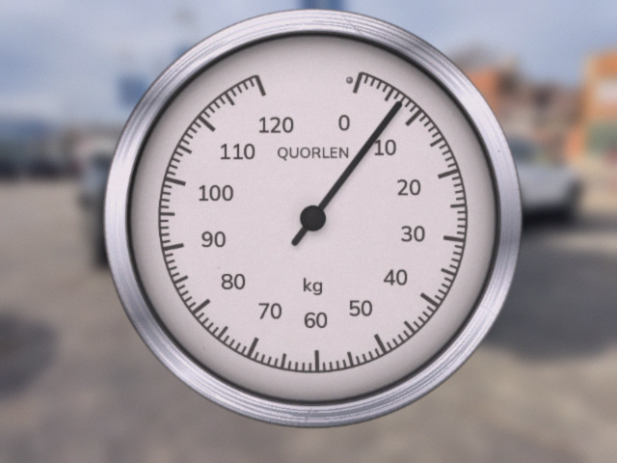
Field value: 7 kg
